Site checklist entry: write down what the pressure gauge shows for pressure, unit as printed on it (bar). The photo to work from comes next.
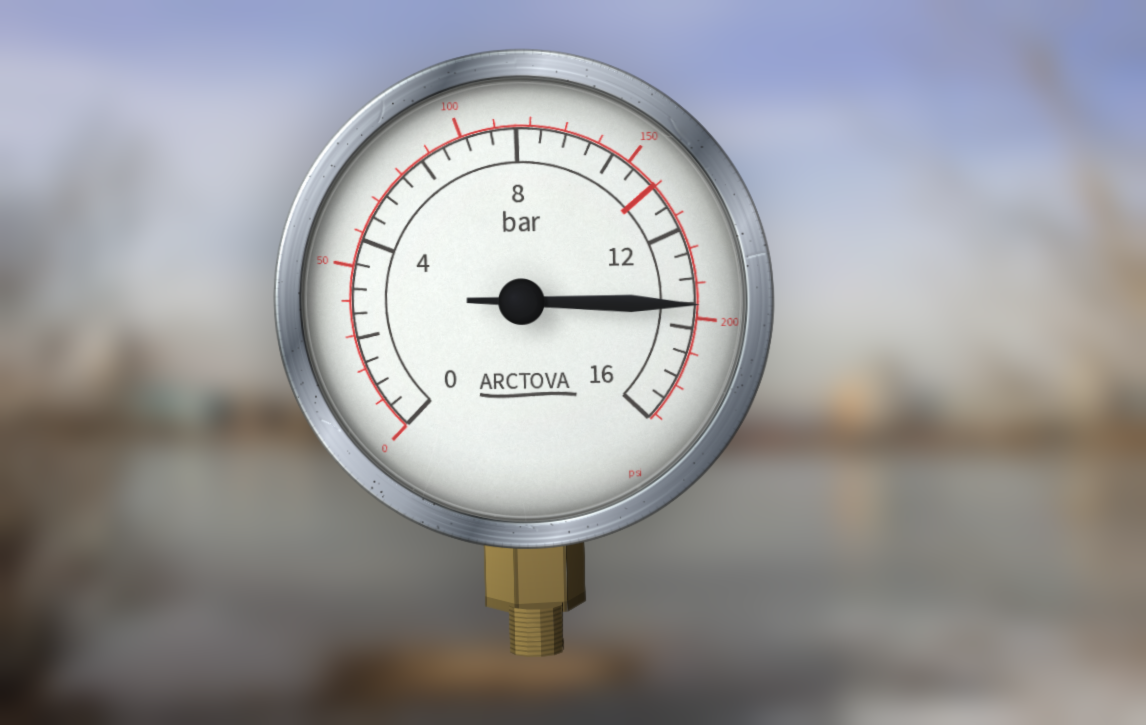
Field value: 13.5 bar
